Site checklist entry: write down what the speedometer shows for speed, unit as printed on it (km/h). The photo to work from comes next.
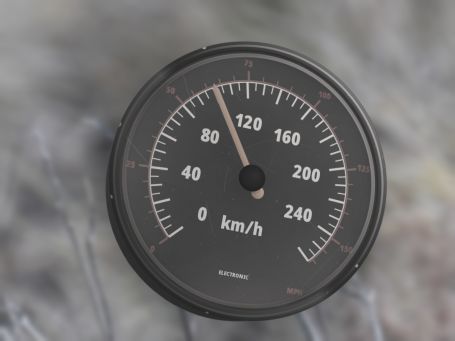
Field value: 100 km/h
